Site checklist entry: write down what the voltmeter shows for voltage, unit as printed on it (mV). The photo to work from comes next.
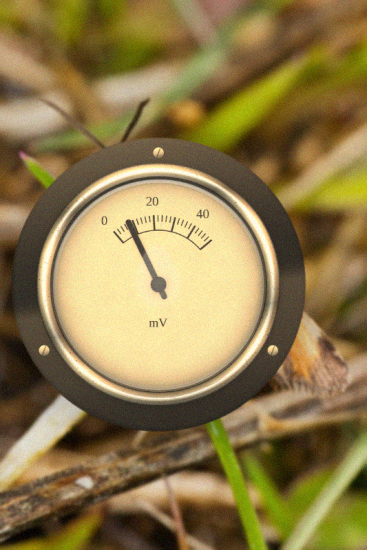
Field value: 8 mV
